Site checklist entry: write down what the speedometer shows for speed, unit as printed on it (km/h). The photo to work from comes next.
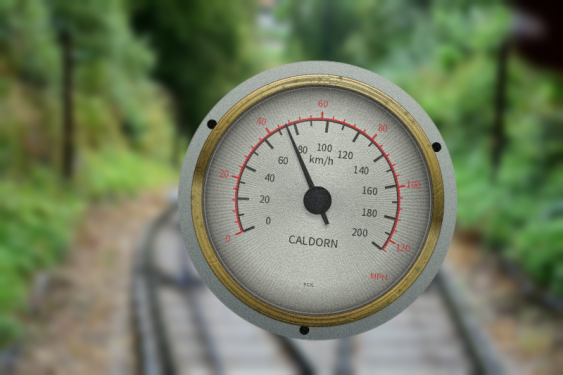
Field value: 75 km/h
